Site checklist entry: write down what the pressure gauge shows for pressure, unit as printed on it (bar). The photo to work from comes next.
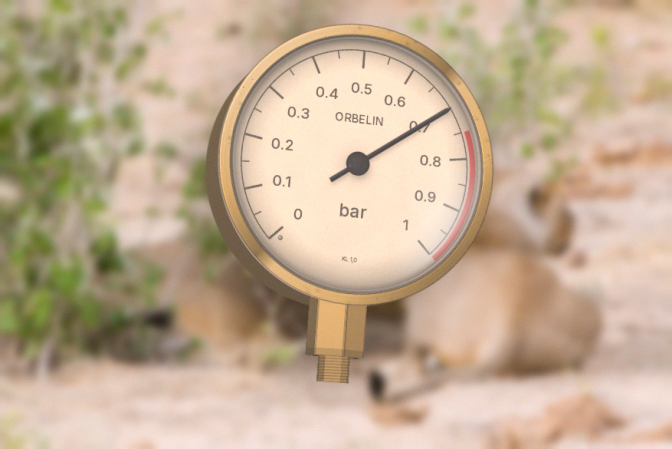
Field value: 0.7 bar
